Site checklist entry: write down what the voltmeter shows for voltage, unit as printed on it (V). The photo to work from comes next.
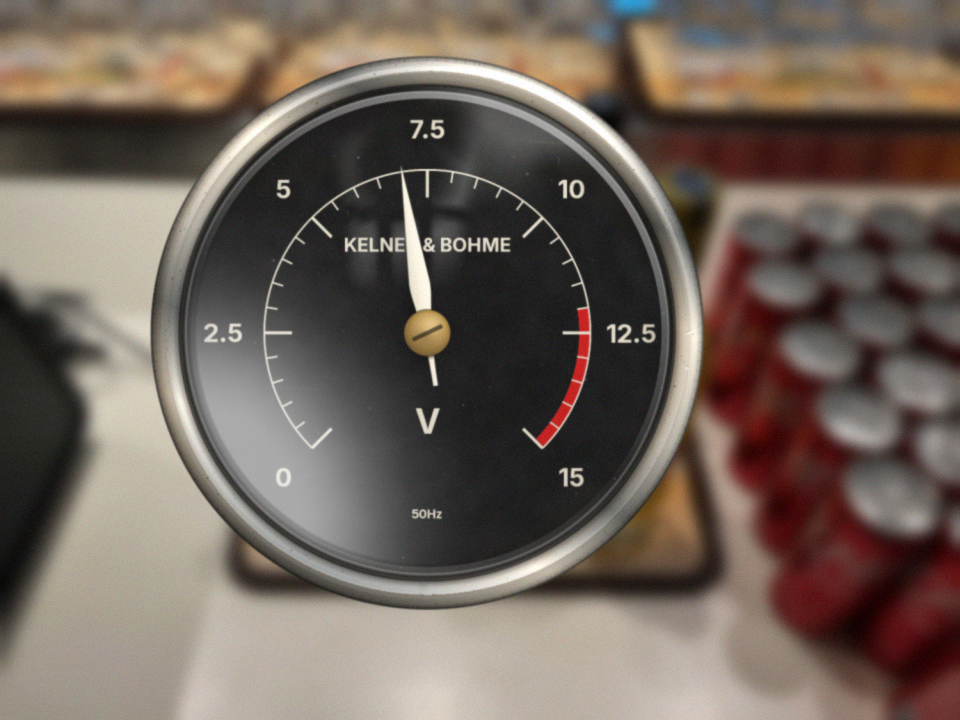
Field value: 7 V
